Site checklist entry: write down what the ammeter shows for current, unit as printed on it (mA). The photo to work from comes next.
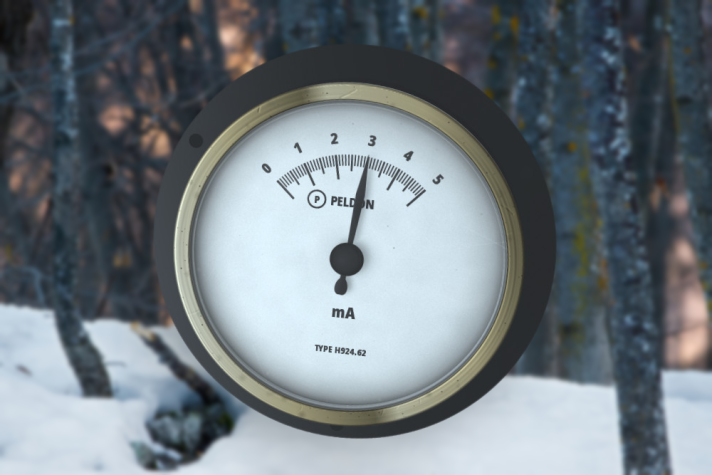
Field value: 3 mA
